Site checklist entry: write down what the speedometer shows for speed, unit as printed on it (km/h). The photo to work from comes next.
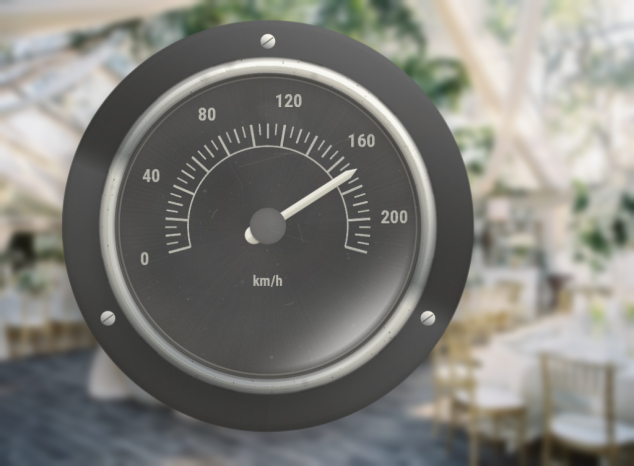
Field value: 170 km/h
